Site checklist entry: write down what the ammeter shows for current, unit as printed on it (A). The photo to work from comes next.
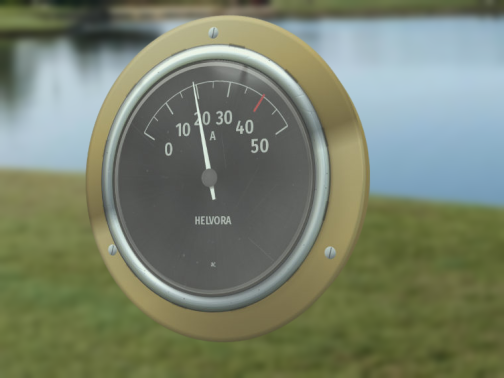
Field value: 20 A
